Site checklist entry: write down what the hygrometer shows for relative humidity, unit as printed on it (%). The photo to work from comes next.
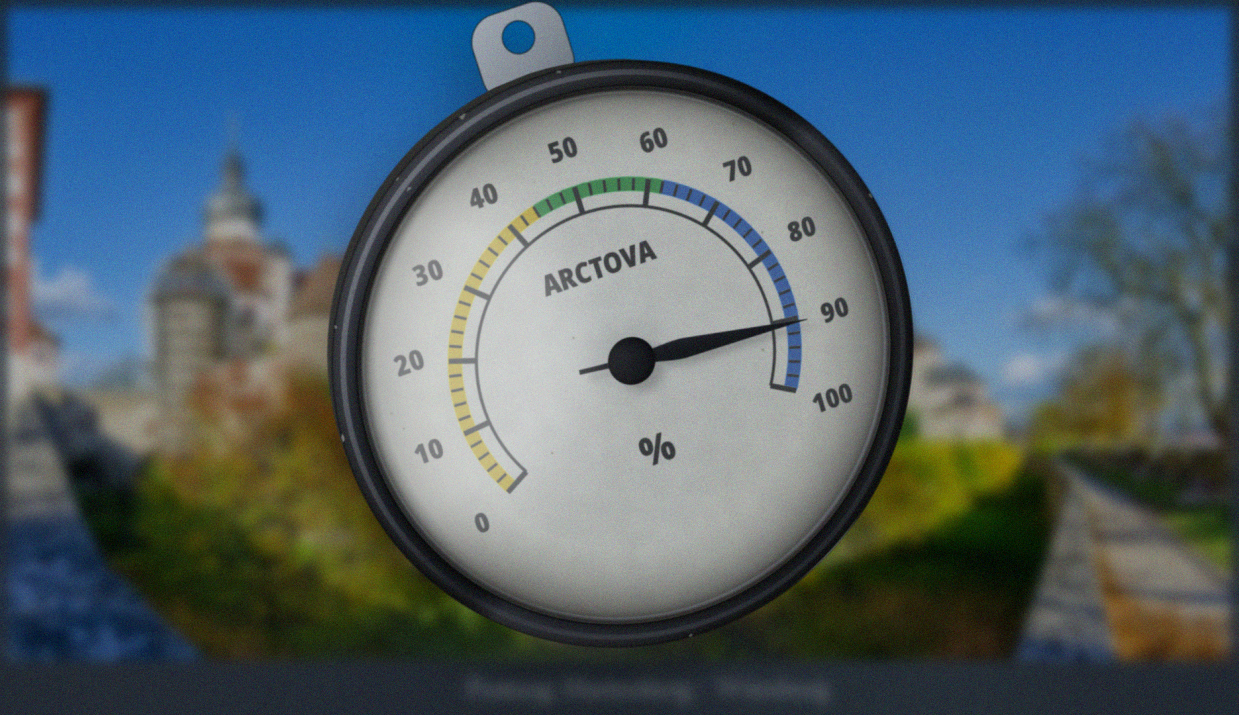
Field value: 90 %
